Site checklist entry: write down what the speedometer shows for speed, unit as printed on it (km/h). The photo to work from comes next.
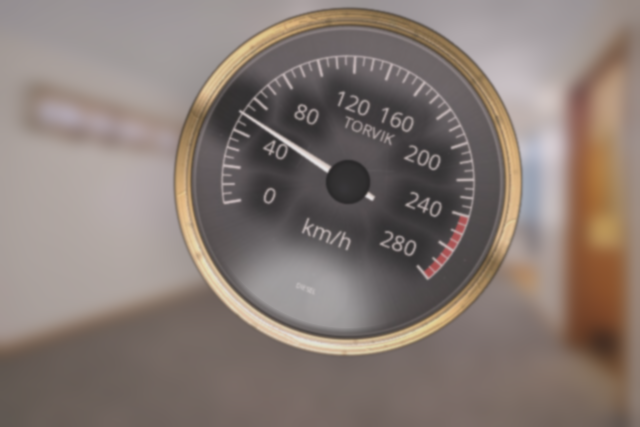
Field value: 50 km/h
